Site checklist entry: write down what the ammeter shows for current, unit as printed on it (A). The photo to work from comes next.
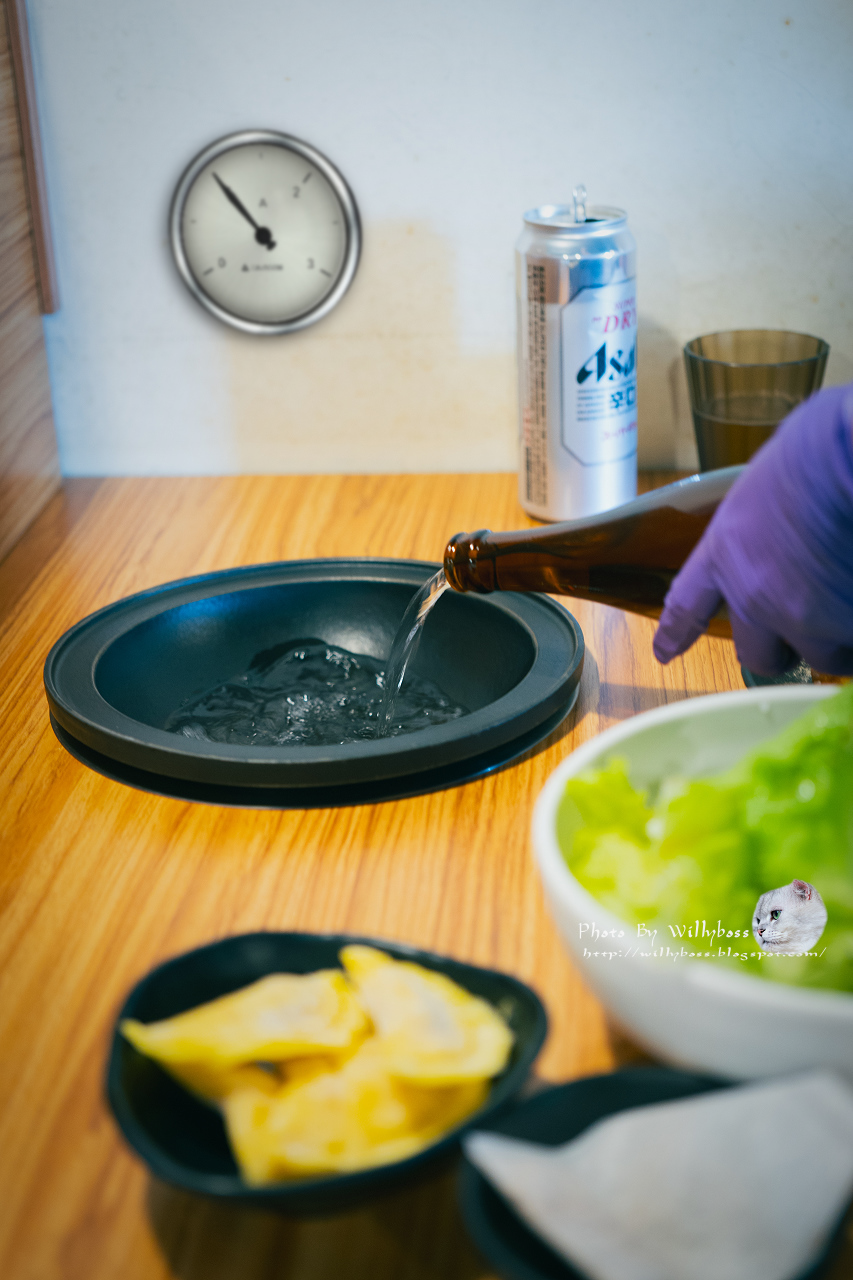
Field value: 1 A
